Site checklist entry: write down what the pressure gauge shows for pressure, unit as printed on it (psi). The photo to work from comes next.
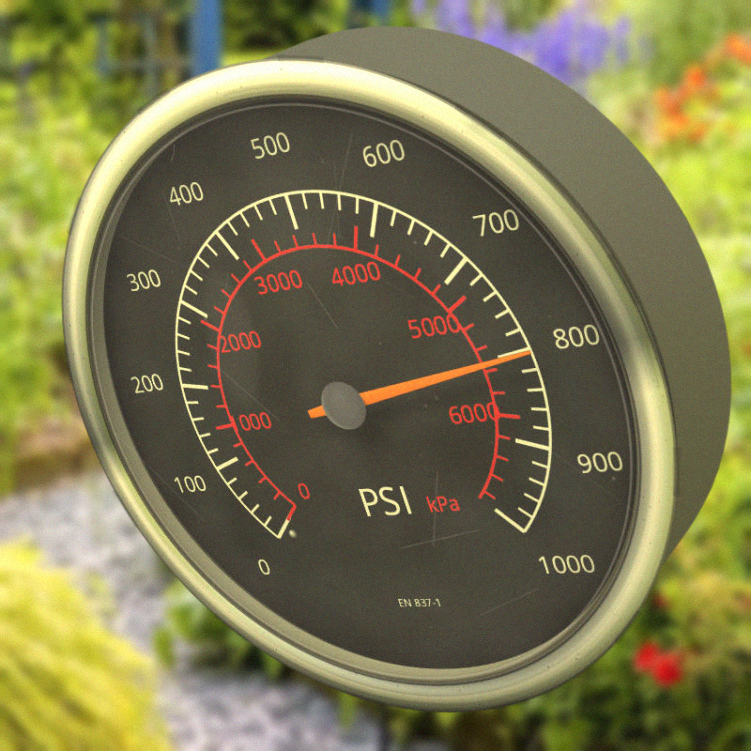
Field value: 800 psi
